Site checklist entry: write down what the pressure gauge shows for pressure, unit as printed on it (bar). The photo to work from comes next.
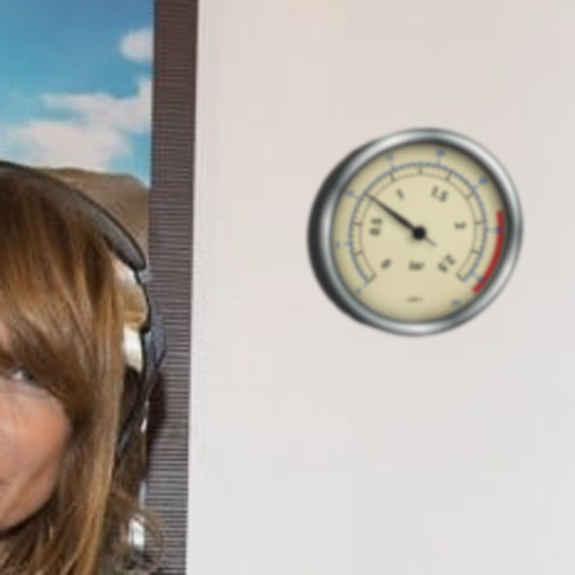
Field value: 0.75 bar
